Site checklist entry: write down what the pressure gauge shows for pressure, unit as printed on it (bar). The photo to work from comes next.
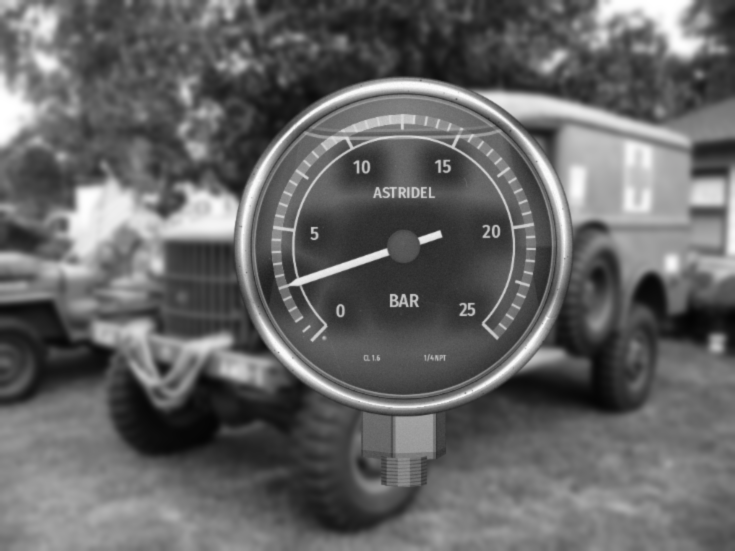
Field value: 2.5 bar
